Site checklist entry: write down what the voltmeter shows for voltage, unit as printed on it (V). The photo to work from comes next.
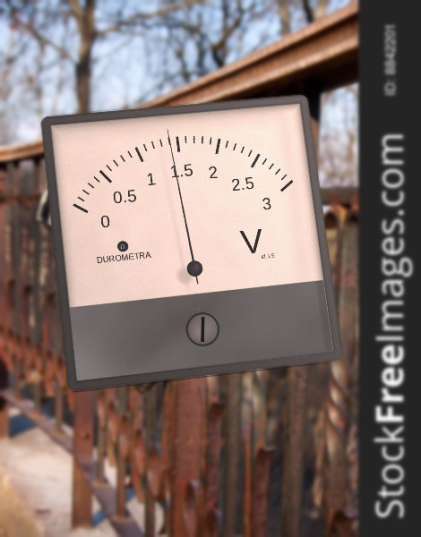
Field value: 1.4 V
